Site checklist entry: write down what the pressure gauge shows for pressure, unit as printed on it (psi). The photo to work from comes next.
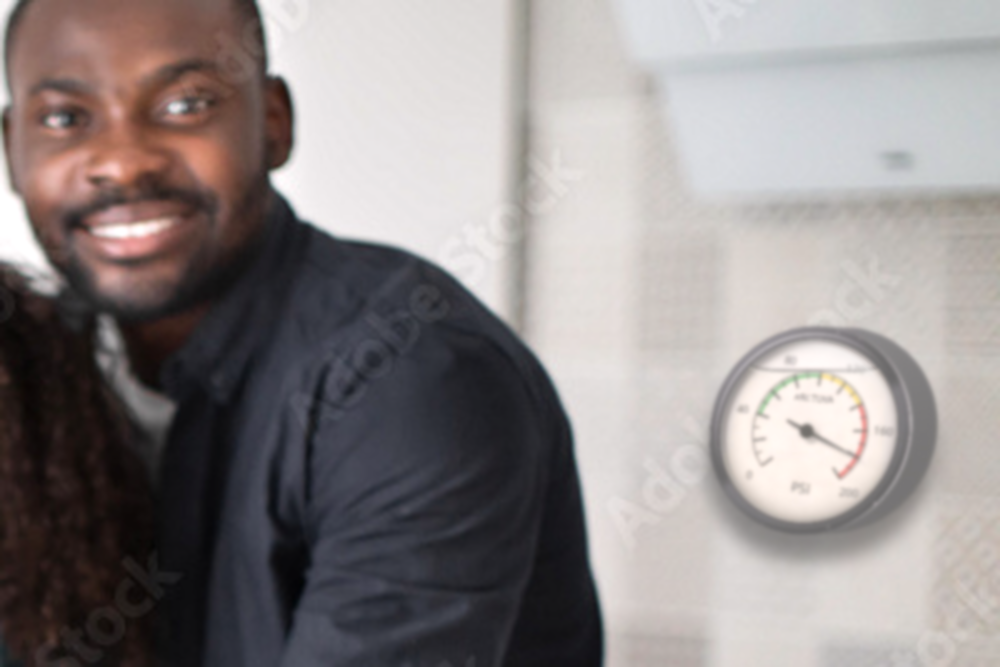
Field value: 180 psi
